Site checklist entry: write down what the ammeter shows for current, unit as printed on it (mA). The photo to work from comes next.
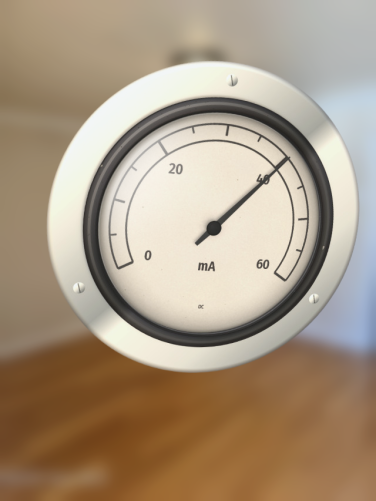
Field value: 40 mA
